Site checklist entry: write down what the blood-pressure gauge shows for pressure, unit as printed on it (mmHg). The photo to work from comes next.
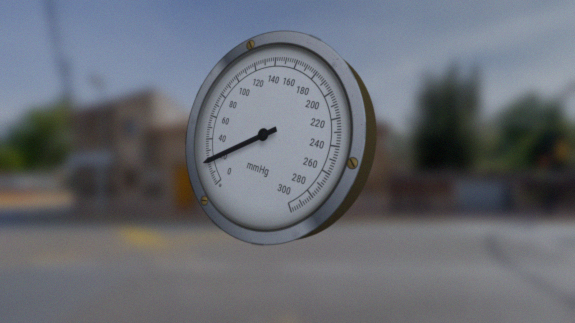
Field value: 20 mmHg
